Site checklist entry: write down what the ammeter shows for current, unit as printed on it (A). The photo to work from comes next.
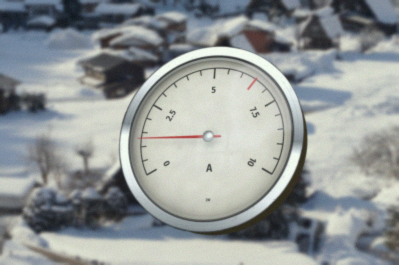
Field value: 1.25 A
